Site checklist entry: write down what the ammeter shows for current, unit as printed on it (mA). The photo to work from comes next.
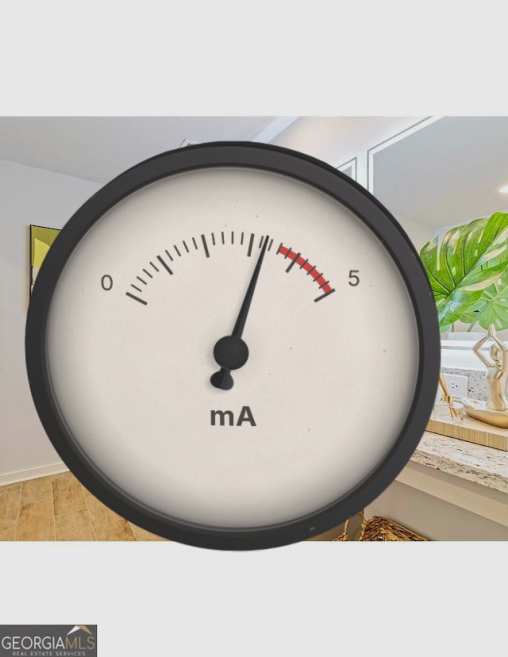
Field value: 3.3 mA
